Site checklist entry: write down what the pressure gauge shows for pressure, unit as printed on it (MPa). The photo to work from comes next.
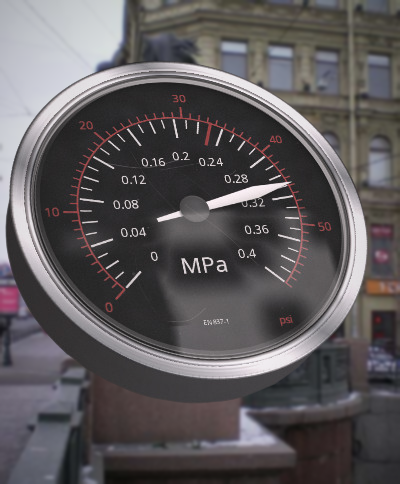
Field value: 0.31 MPa
